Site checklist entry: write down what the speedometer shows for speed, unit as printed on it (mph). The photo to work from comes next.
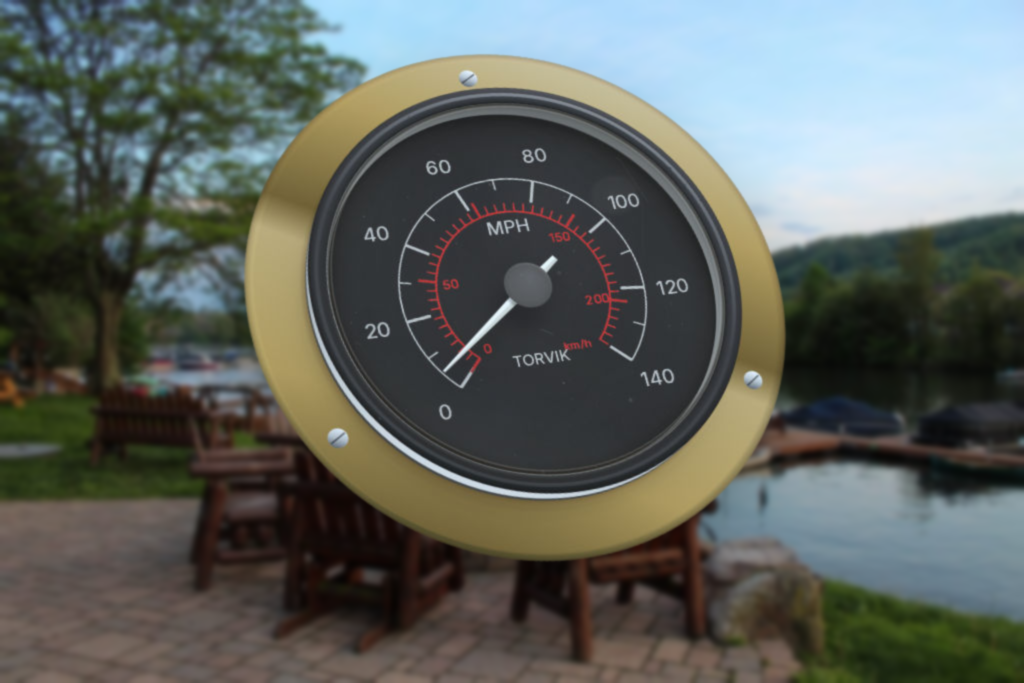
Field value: 5 mph
